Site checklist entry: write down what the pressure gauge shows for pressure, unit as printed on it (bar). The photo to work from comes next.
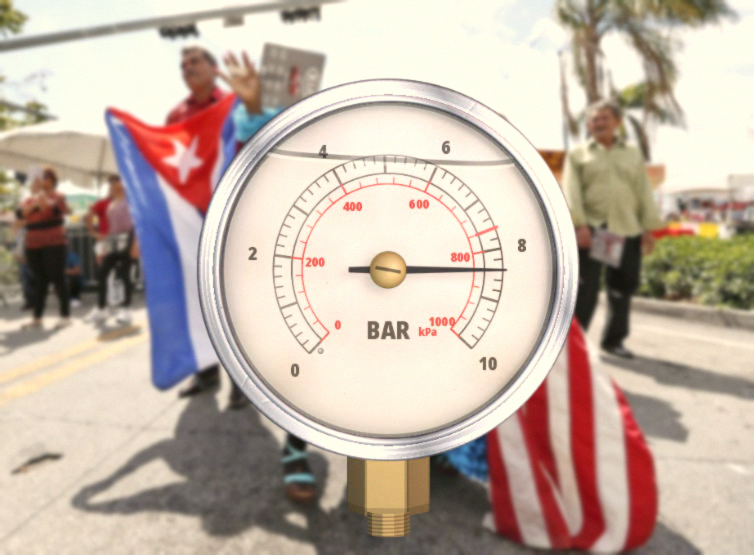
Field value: 8.4 bar
